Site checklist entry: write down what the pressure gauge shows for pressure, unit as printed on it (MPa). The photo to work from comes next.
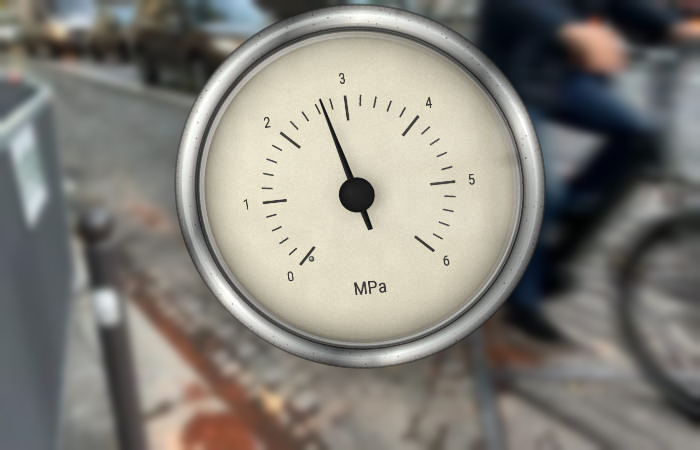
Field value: 2.7 MPa
